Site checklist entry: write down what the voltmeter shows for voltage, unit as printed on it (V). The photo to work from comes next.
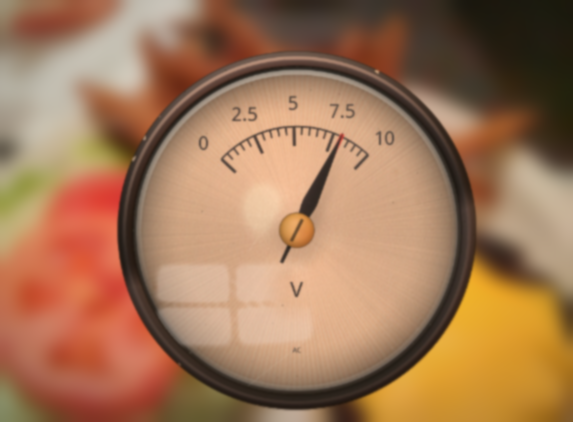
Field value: 8 V
